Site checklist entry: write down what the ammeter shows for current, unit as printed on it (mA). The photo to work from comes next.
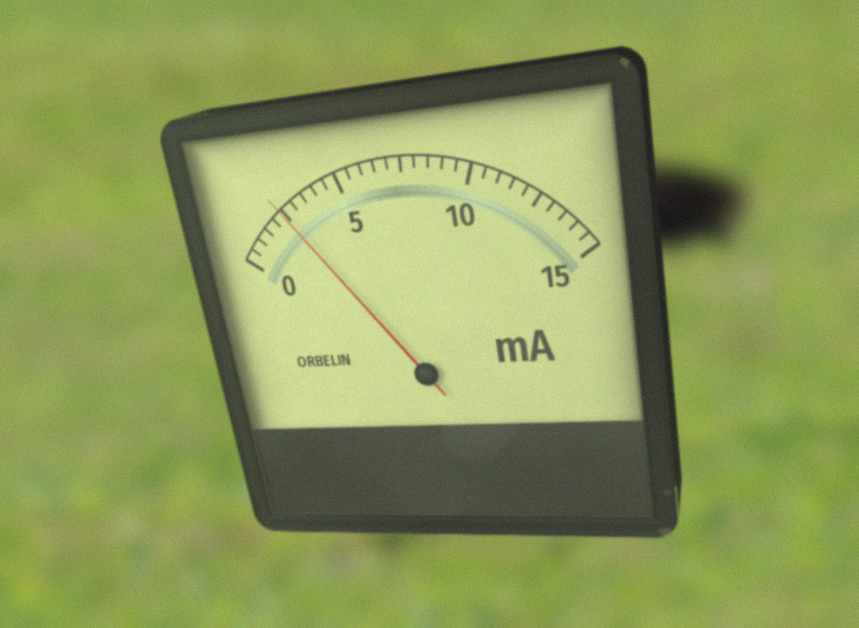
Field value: 2.5 mA
